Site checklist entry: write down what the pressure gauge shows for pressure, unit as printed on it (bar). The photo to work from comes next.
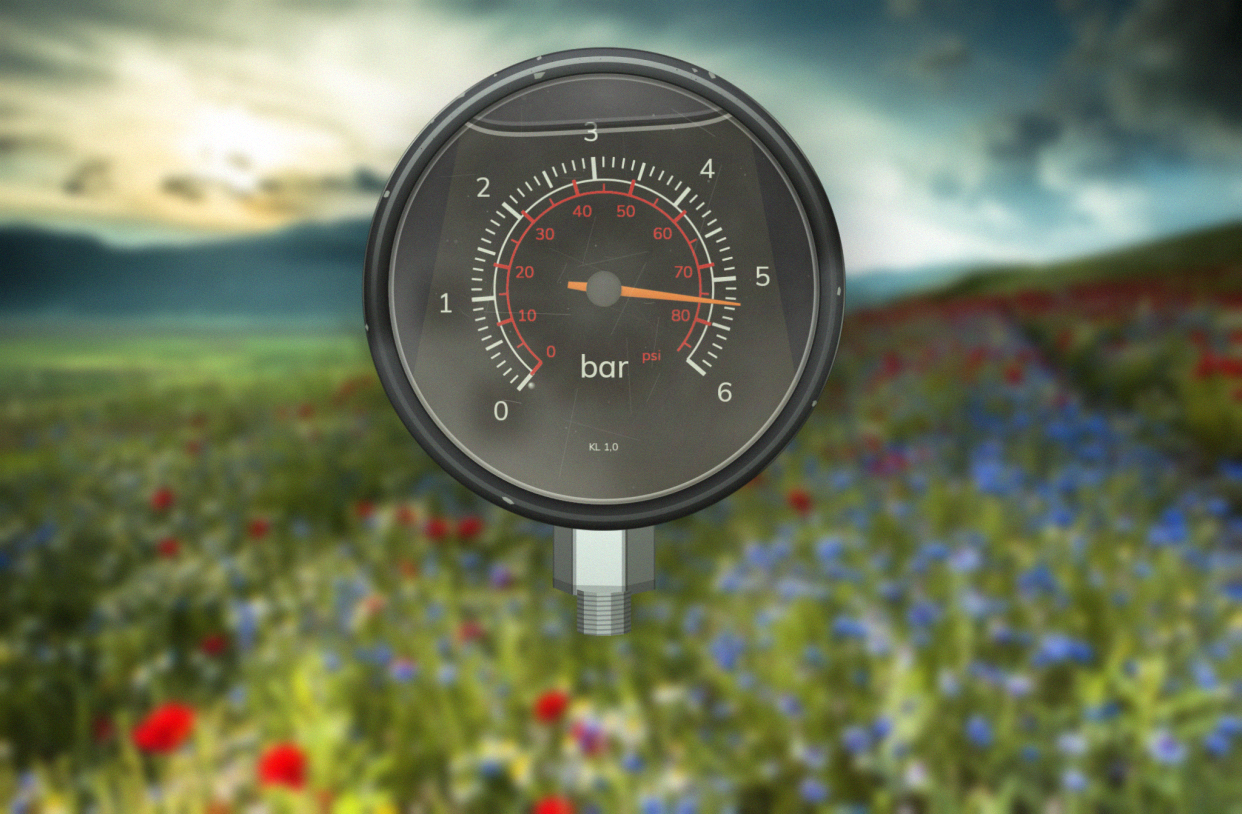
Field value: 5.25 bar
